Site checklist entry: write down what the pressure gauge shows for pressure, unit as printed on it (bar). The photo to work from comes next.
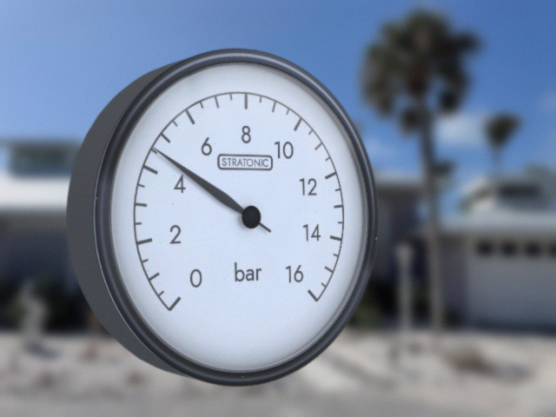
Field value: 4.5 bar
